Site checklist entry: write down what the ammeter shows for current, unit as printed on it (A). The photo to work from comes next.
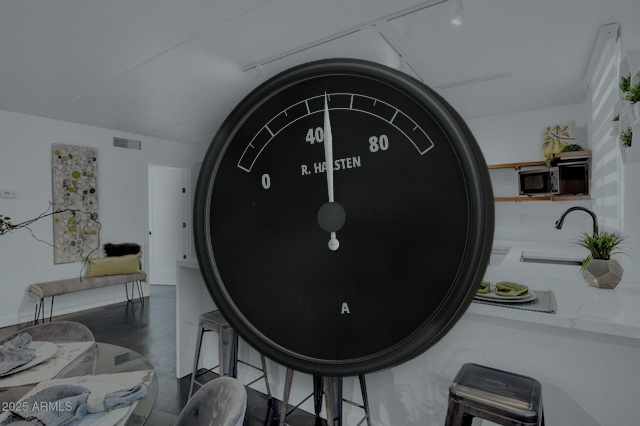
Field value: 50 A
